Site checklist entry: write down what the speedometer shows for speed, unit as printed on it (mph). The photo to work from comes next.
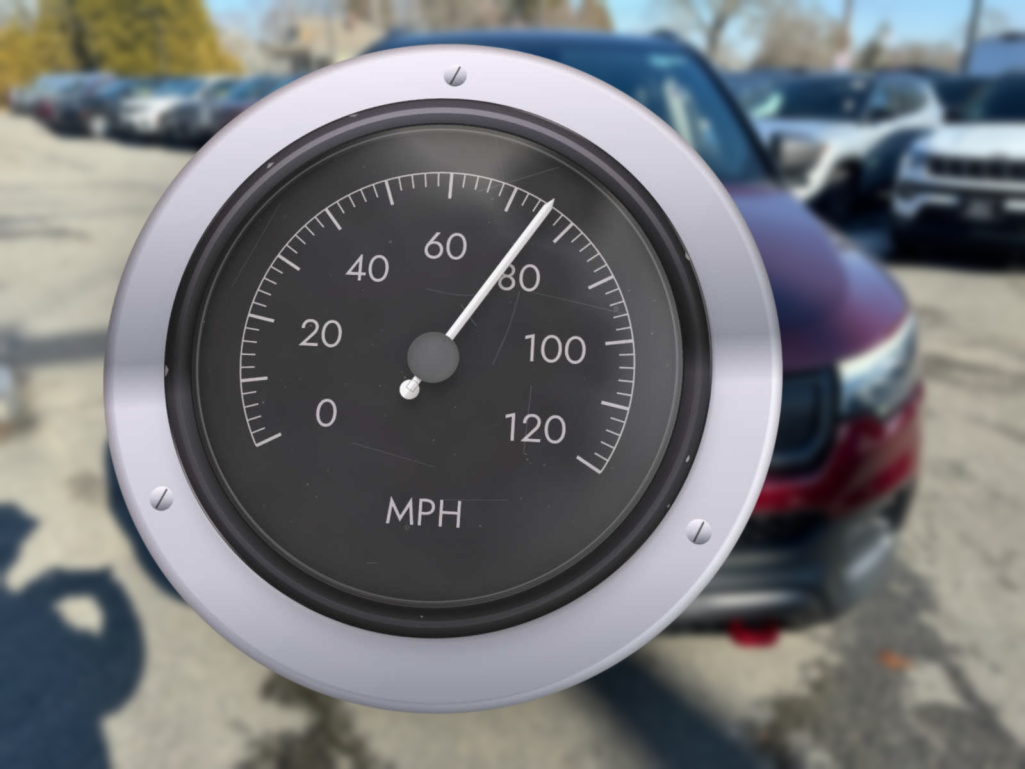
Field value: 76 mph
